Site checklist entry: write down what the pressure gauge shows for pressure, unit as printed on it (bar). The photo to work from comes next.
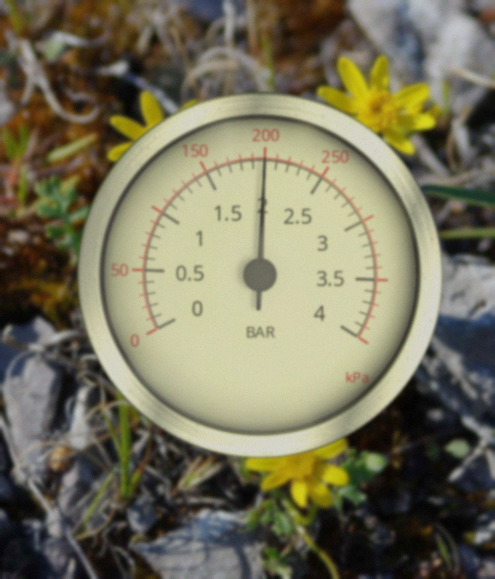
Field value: 2 bar
